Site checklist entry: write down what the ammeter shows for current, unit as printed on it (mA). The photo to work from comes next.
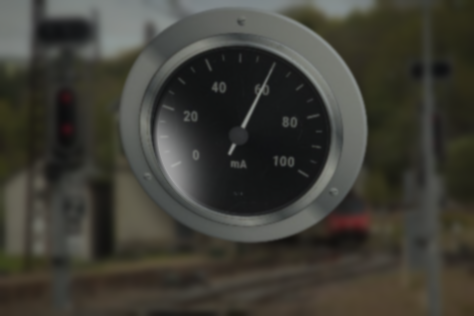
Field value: 60 mA
